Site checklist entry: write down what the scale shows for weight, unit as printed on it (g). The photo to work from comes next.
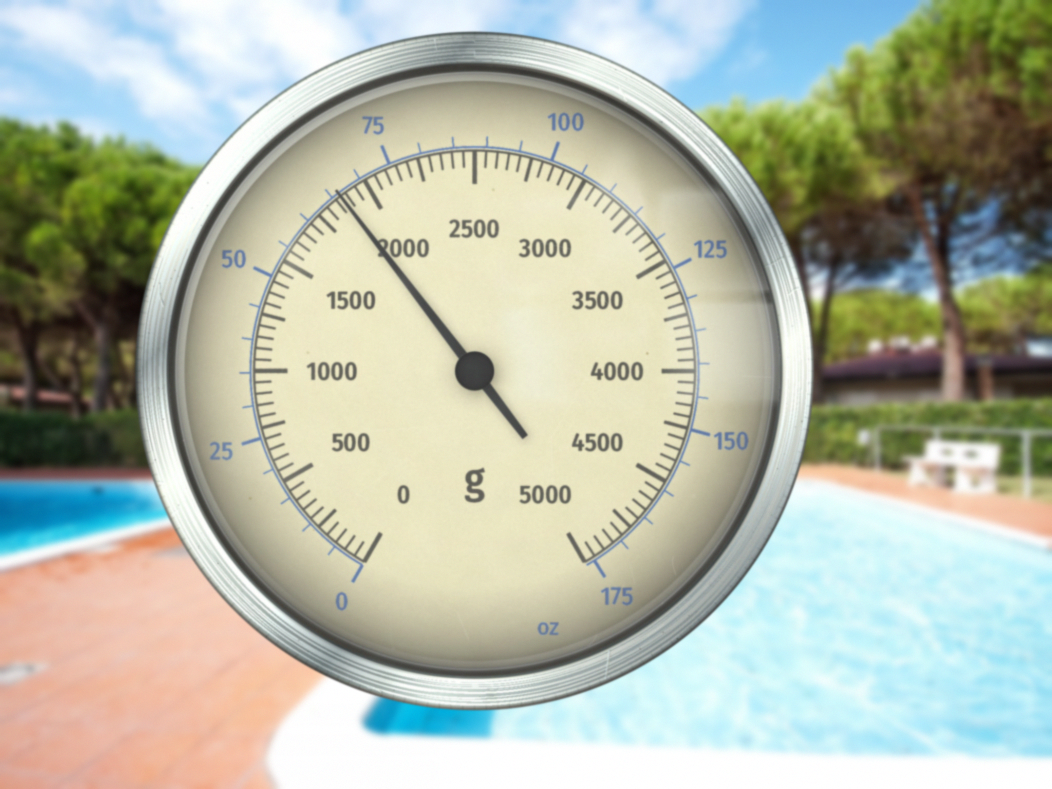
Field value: 1875 g
